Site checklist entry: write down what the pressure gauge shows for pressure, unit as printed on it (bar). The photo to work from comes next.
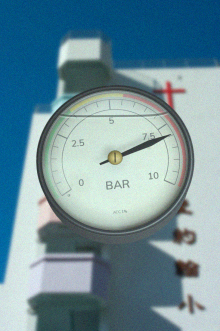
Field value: 8 bar
